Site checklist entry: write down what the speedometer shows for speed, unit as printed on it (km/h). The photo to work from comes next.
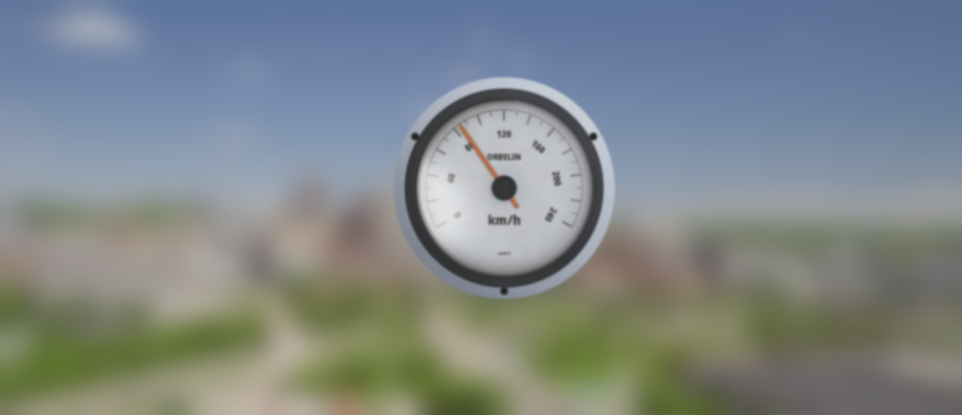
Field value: 85 km/h
